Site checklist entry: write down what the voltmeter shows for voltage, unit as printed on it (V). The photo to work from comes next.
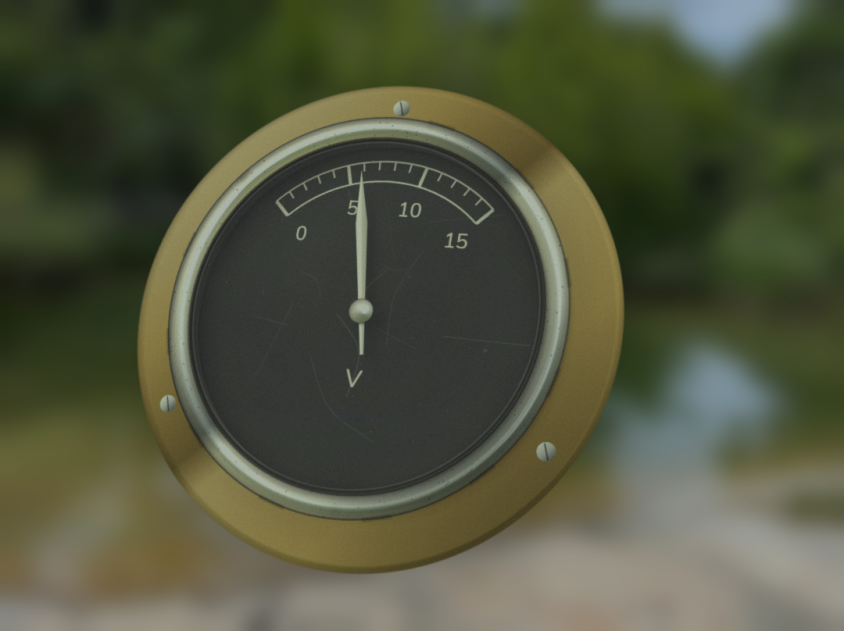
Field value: 6 V
